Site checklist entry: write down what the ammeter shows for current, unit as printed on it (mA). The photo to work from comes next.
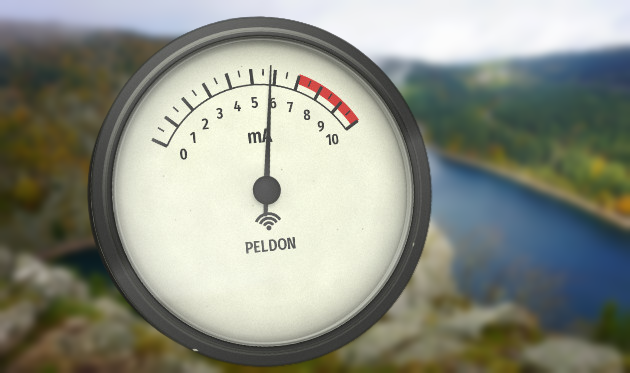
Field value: 5.75 mA
